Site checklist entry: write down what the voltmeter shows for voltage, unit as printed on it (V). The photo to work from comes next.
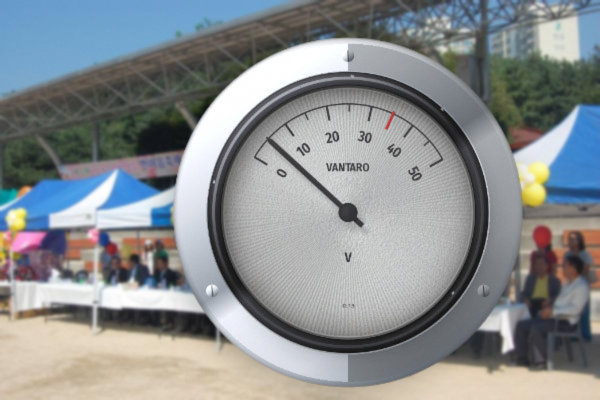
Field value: 5 V
